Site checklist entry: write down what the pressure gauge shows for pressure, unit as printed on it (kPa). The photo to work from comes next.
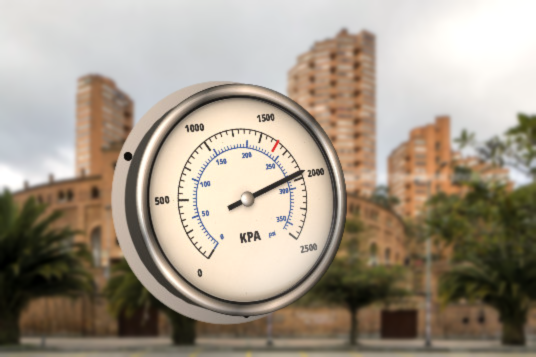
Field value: 1950 kPa
